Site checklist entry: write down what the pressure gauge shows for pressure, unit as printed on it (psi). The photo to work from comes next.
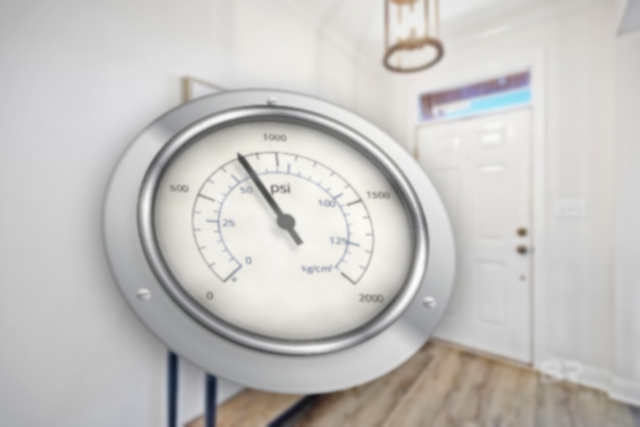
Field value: 800 psi
